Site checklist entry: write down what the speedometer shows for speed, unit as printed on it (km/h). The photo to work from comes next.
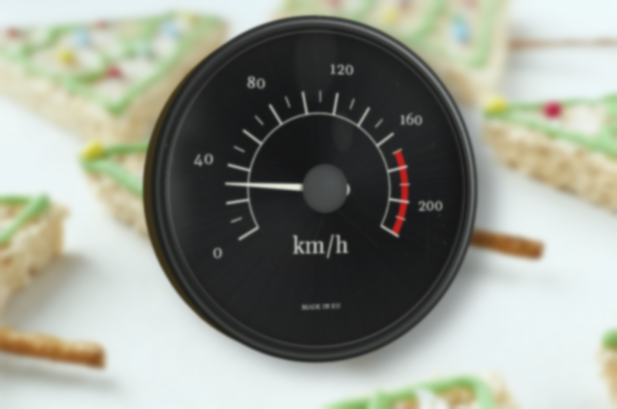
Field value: 30 km/h
